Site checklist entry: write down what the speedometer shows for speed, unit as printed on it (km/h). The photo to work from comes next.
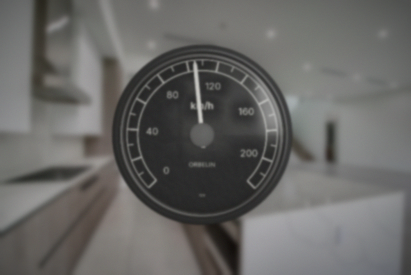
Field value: 105 km/h
